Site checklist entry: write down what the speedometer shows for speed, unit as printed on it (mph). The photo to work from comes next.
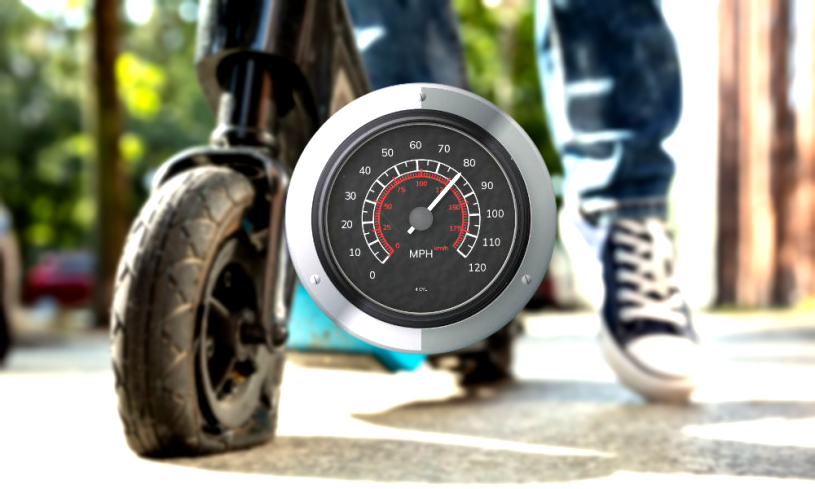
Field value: 80 mph
